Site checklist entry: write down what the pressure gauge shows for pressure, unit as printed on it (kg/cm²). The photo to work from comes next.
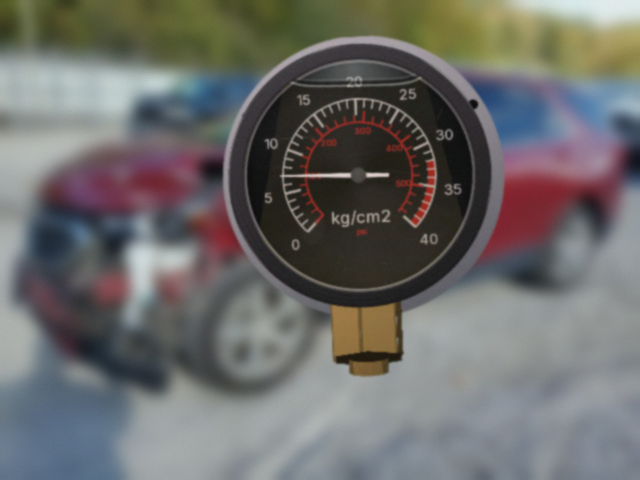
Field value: 7 kg/cm²
